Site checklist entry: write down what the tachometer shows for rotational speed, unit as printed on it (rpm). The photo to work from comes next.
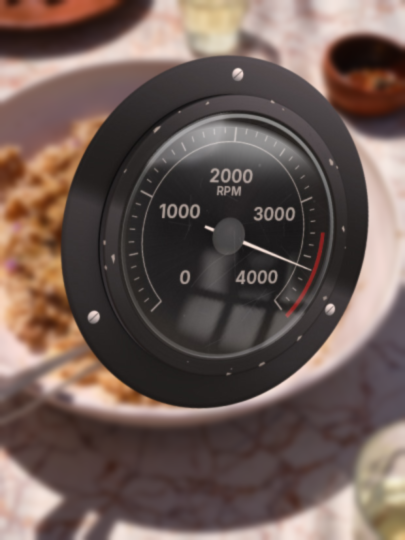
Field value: 3600 rpm
